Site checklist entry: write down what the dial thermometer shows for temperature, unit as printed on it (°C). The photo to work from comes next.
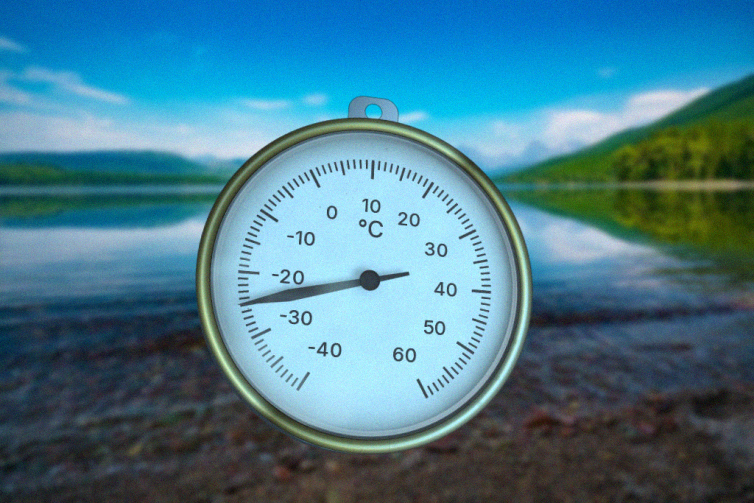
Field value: -25 °C
